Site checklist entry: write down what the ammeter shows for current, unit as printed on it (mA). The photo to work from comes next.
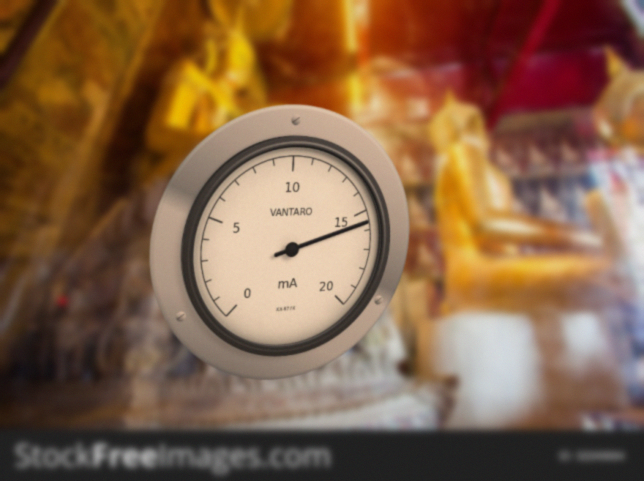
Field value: 15.5 mA
